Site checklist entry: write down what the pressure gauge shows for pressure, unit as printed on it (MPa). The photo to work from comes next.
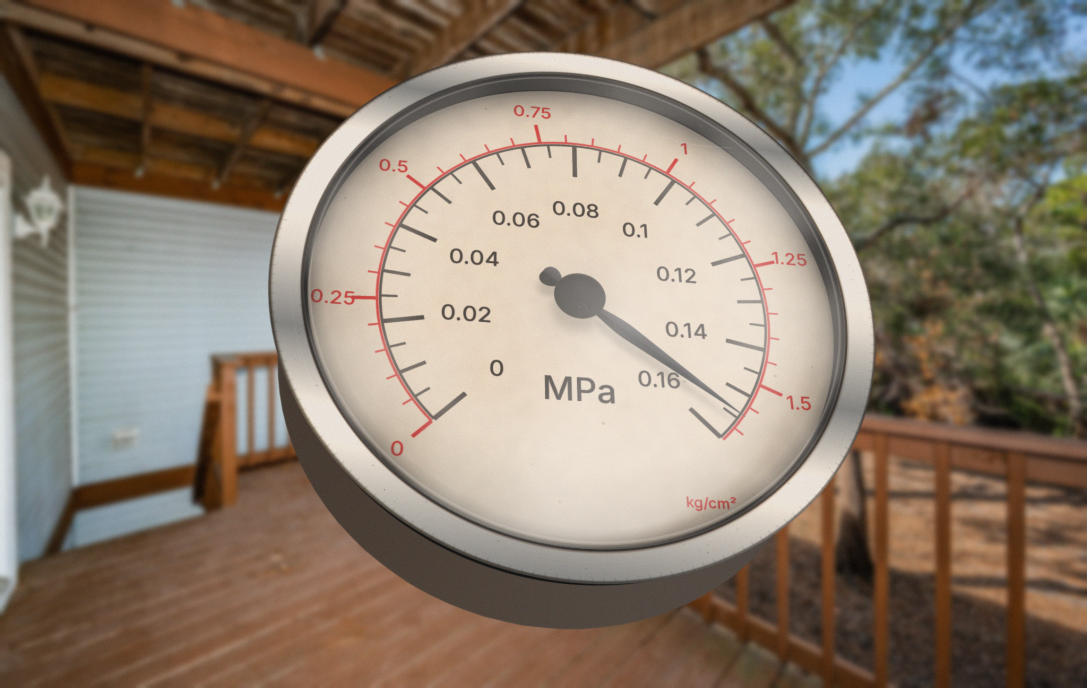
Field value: 0.155 MPa
